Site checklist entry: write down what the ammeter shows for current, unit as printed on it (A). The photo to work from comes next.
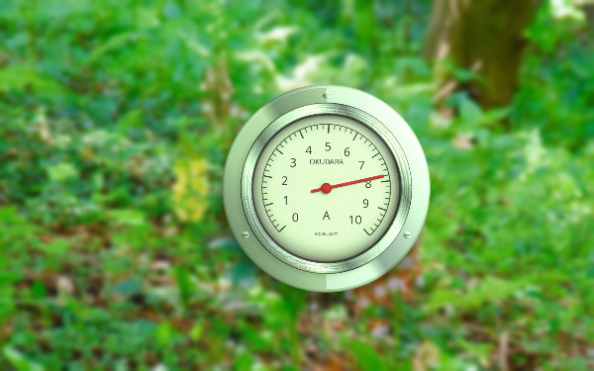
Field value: 7.8 A
